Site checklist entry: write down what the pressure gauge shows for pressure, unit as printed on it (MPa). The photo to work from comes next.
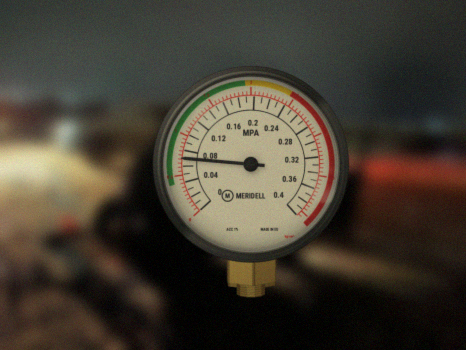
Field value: 0.07 MPa
